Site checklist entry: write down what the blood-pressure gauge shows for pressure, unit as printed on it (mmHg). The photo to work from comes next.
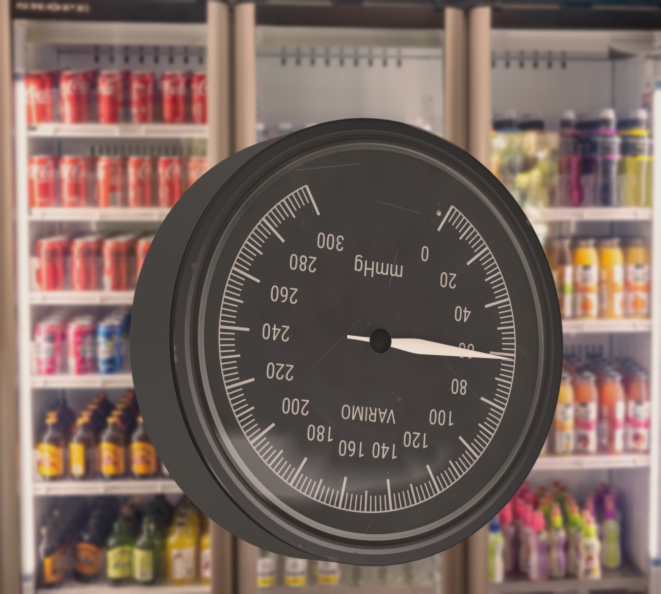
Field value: 62 mmHg
